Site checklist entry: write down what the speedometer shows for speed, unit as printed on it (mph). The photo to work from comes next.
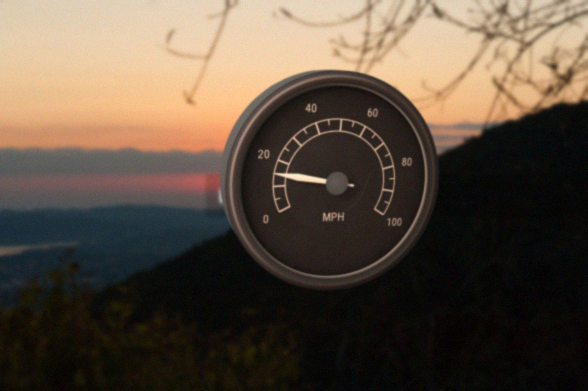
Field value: 15 mph
